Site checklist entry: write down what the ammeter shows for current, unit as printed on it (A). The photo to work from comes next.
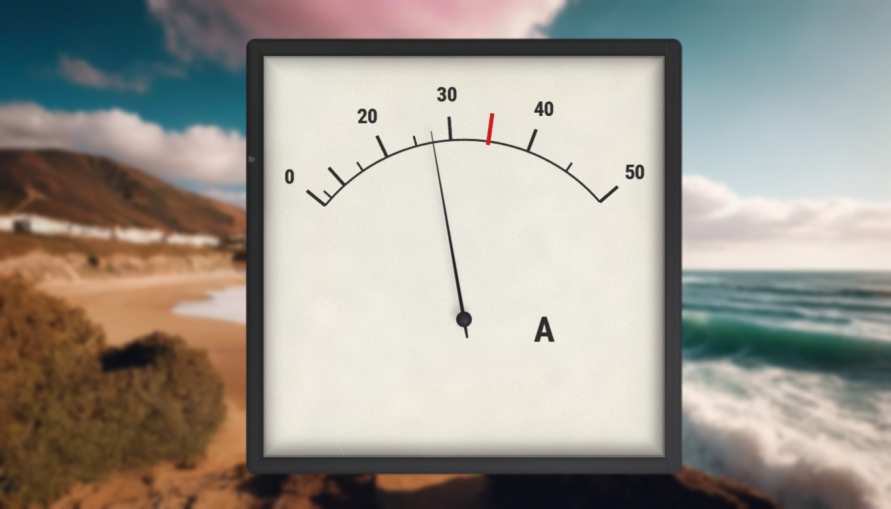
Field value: 27.5 A
